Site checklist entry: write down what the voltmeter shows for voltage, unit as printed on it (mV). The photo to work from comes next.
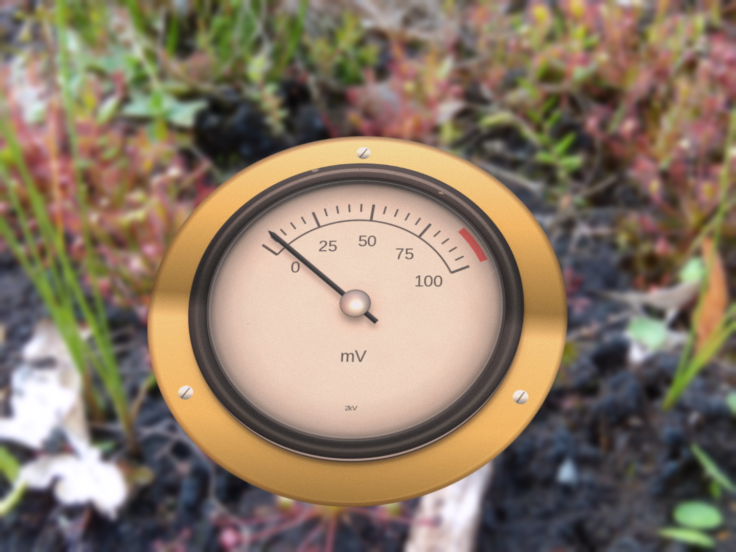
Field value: 5 mV
